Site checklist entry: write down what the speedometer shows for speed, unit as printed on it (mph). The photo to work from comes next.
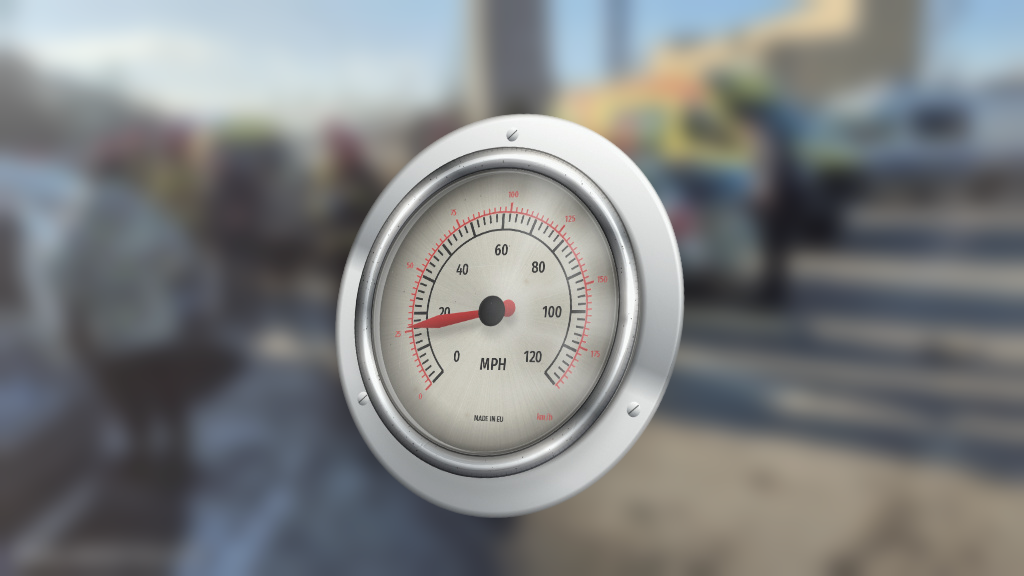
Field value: 16 mph
